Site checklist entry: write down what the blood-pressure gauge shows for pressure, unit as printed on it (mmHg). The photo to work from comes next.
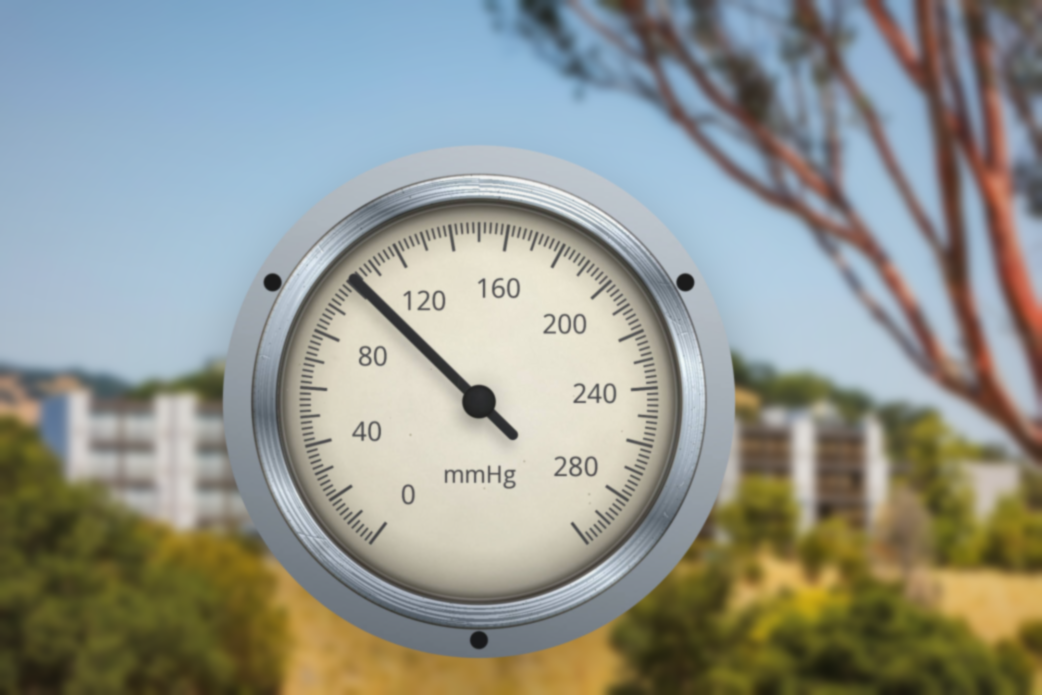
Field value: 102 mmHg
